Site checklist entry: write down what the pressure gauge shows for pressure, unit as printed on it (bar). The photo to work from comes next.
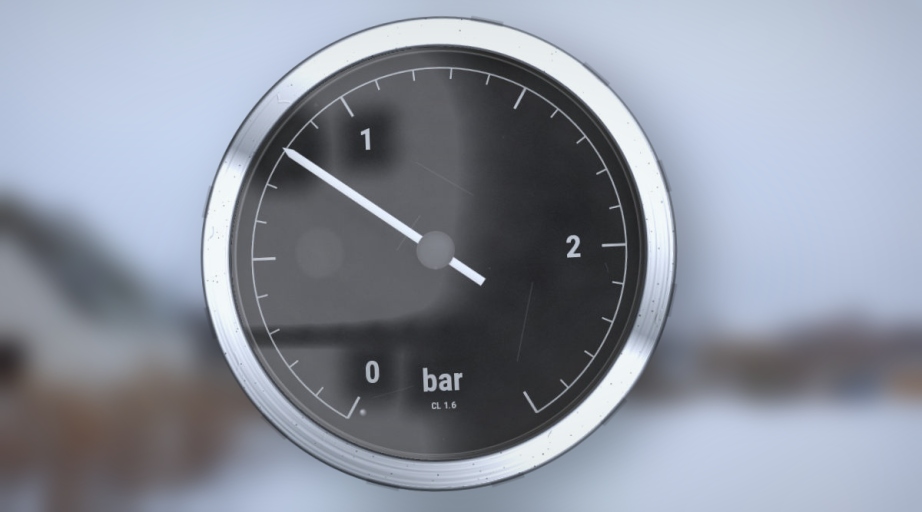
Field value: 0.8 bar
